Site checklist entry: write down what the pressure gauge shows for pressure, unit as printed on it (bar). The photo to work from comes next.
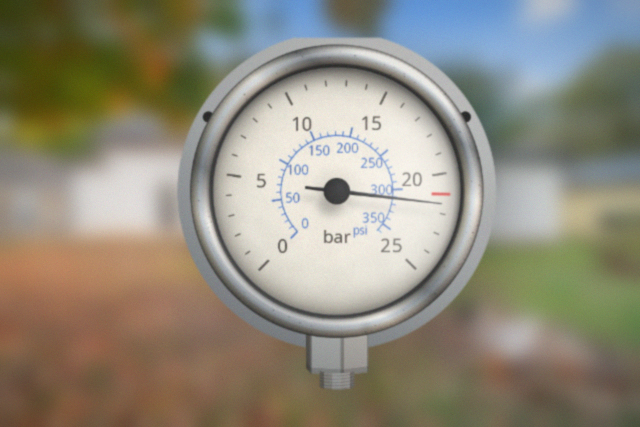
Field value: 21.5 bar
